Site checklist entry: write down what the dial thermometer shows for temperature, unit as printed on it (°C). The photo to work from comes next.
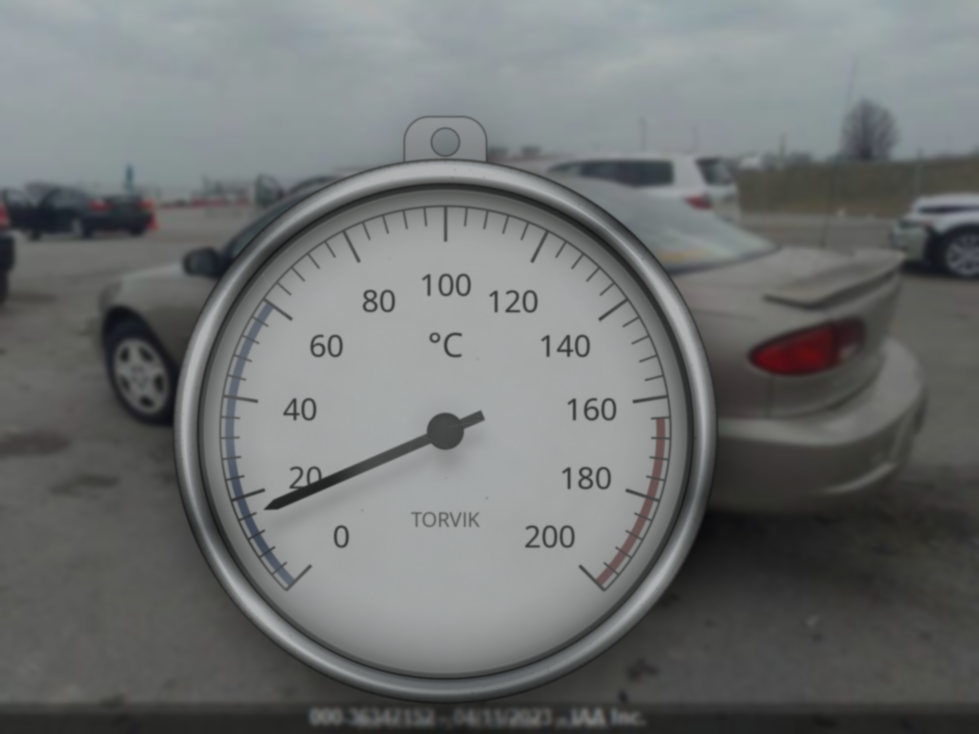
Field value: 16 °C
